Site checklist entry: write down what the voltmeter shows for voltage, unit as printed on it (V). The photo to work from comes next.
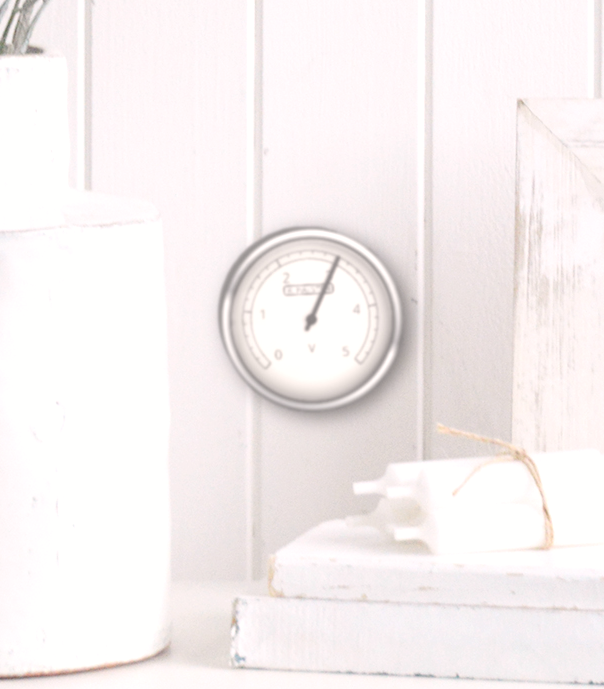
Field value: 3 V
